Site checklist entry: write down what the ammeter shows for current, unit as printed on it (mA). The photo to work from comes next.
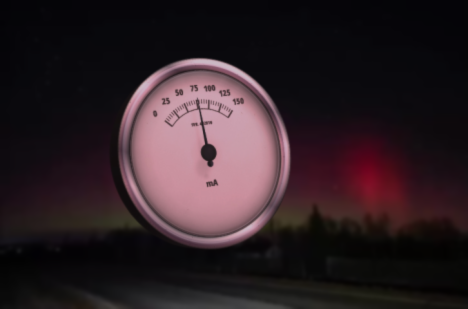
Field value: 75 mA
